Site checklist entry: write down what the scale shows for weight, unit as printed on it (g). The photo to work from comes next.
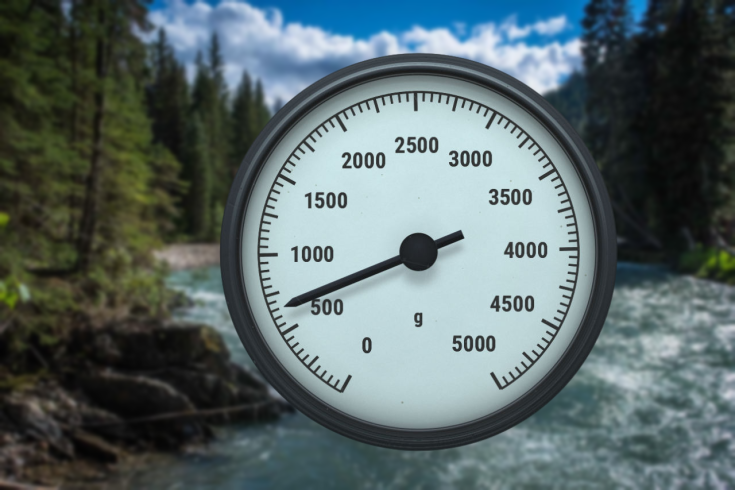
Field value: 650 g
